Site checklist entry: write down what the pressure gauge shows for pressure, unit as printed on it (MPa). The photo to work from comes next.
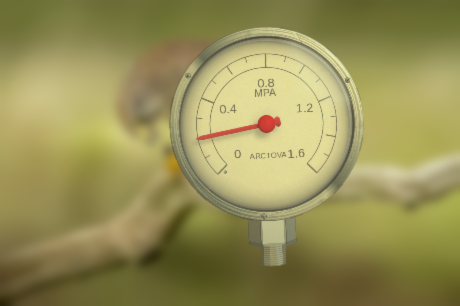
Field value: 0.2 MPa
